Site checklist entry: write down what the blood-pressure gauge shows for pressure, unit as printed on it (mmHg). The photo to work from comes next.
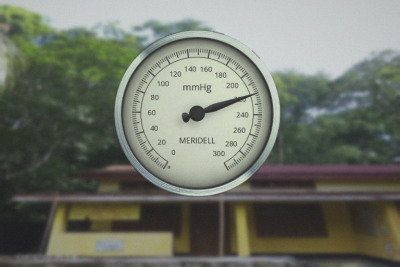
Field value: 220 mmHg
